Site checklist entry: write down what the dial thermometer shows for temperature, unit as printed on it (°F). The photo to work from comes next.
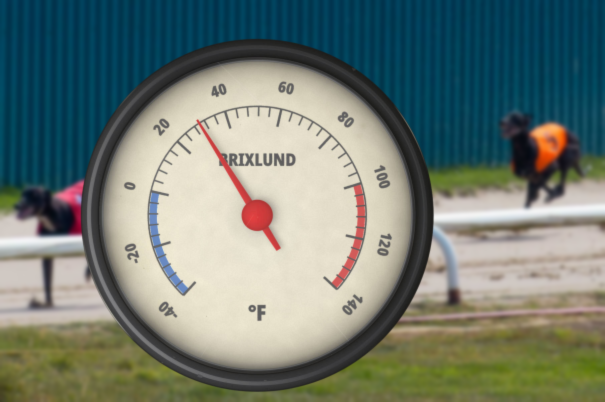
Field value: 30 °F
